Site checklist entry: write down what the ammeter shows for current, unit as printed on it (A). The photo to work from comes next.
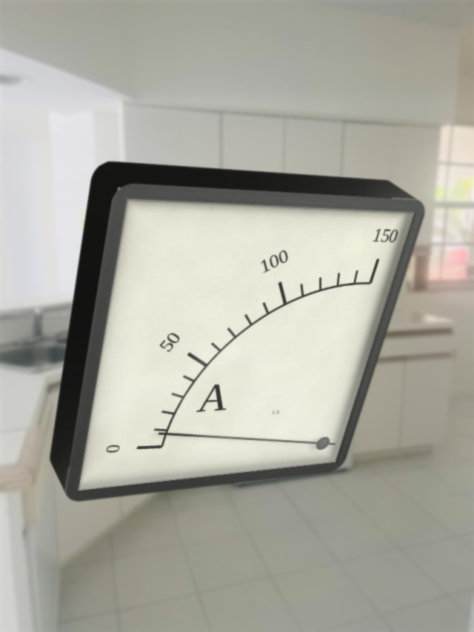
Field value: 10 A
